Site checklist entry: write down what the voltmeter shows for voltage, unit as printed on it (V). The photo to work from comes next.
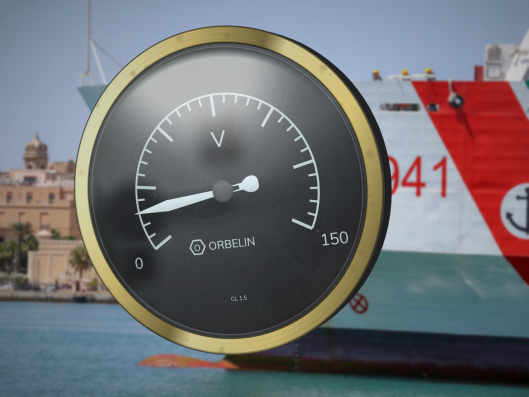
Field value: 15 V
